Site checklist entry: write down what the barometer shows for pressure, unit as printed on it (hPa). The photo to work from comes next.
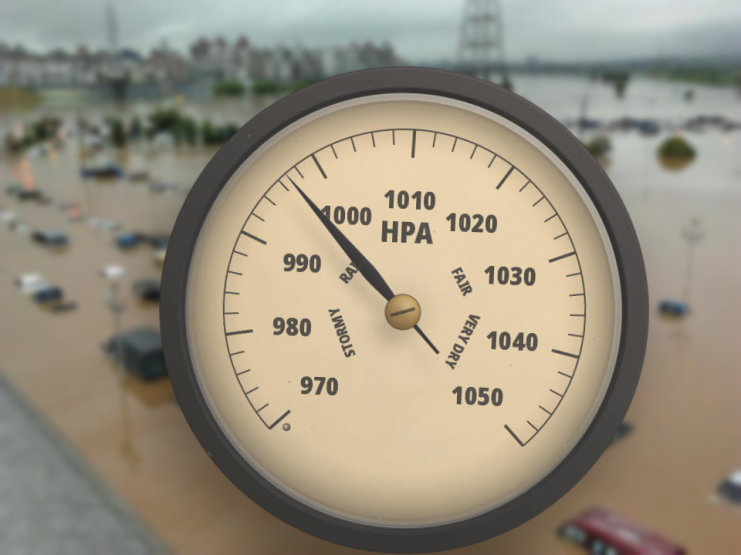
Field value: 997 hPa
